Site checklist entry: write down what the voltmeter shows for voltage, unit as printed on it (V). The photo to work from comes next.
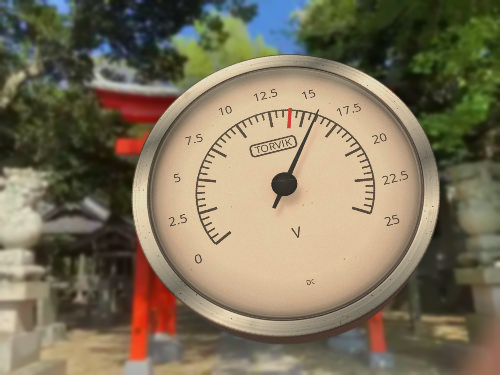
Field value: 16 V
